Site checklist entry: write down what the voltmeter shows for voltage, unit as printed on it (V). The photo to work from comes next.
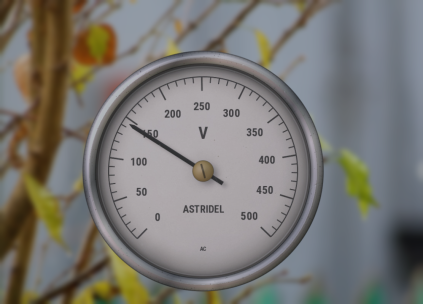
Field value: 145 V
